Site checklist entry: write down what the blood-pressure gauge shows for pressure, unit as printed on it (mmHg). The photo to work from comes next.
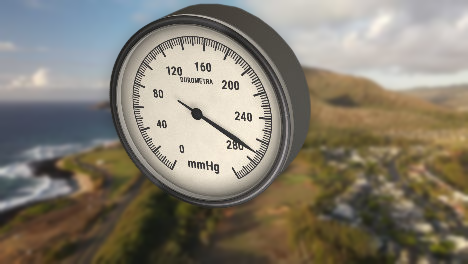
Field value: 270 mmHg
